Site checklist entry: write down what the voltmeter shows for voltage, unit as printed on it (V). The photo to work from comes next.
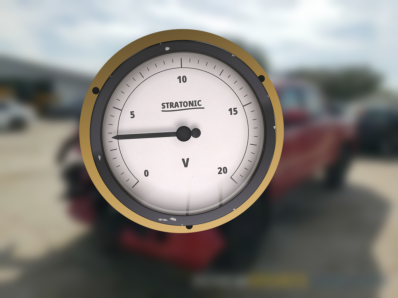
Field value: 3.25 V
